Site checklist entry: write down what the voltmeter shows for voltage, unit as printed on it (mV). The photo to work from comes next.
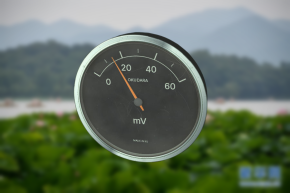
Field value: 15 mV
